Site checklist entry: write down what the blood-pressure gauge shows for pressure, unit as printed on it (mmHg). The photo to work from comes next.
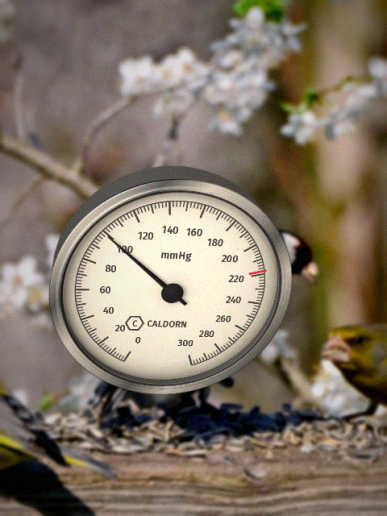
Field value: 100 mmHg
